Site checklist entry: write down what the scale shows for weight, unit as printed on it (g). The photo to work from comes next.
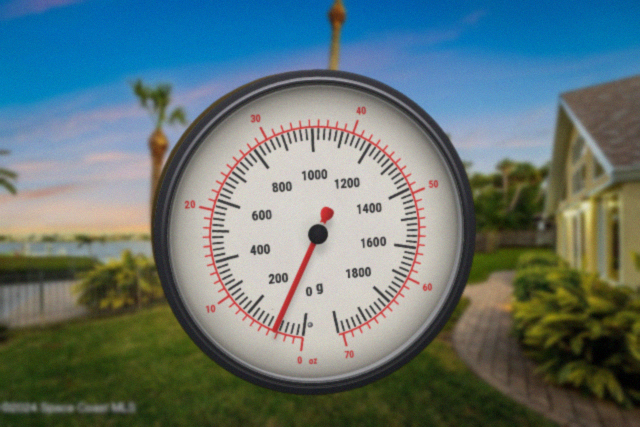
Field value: 100 g
